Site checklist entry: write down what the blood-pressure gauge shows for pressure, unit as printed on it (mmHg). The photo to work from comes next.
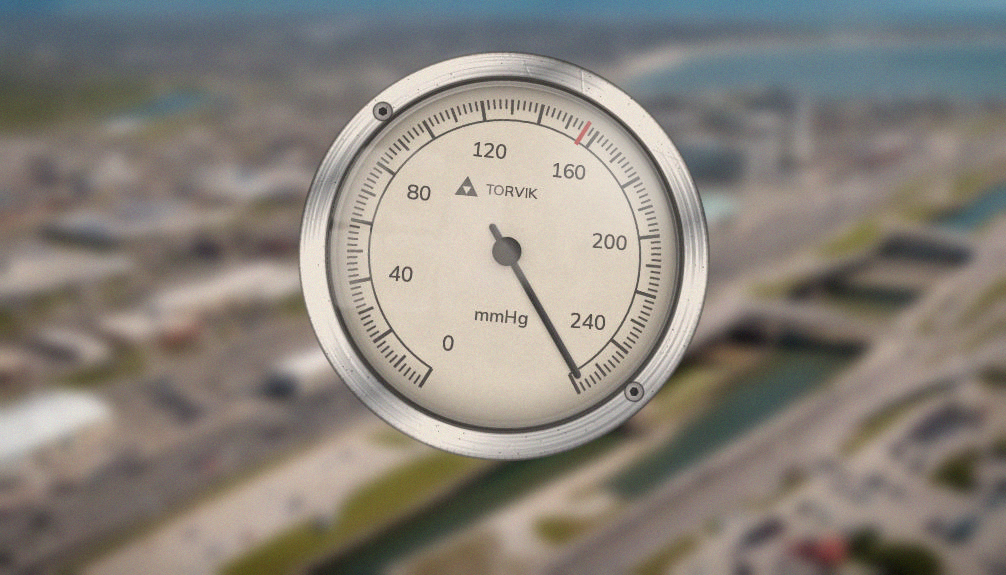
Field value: 258 mmHg
